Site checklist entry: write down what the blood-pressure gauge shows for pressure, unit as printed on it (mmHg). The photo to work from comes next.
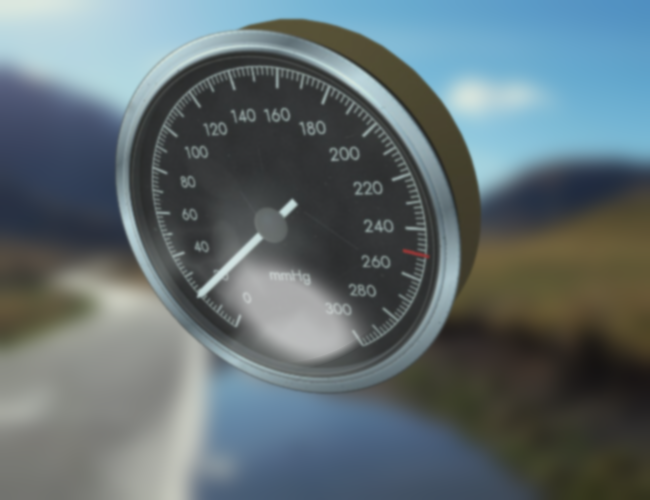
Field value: 20 mmHg
